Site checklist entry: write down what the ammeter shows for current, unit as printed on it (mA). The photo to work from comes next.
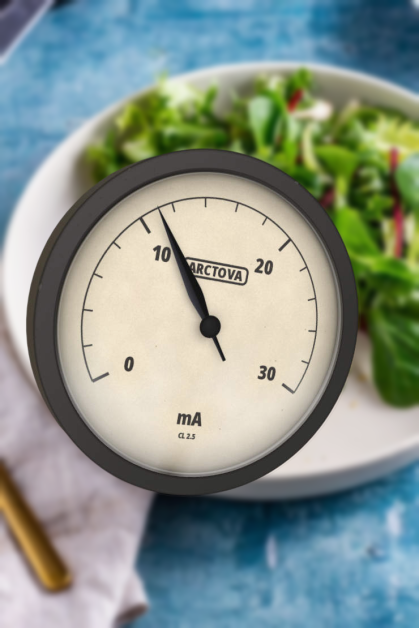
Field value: 11 mA
